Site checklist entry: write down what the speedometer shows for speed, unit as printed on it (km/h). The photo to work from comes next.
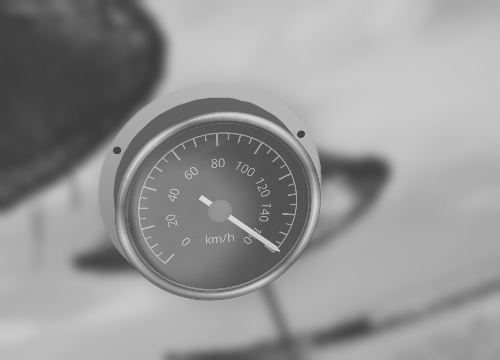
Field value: 157.5 km/h
